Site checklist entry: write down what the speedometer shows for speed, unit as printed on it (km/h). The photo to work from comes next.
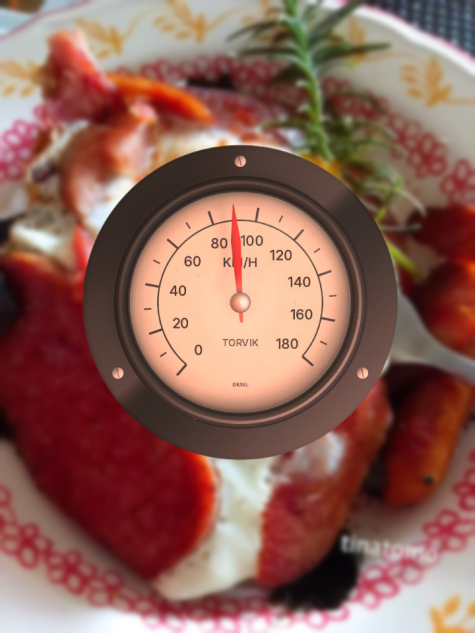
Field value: 90 km/h
